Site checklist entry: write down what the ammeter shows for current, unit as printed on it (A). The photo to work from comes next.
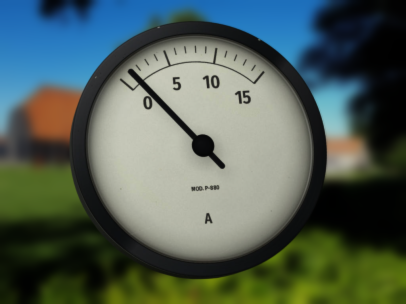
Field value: 1 A
